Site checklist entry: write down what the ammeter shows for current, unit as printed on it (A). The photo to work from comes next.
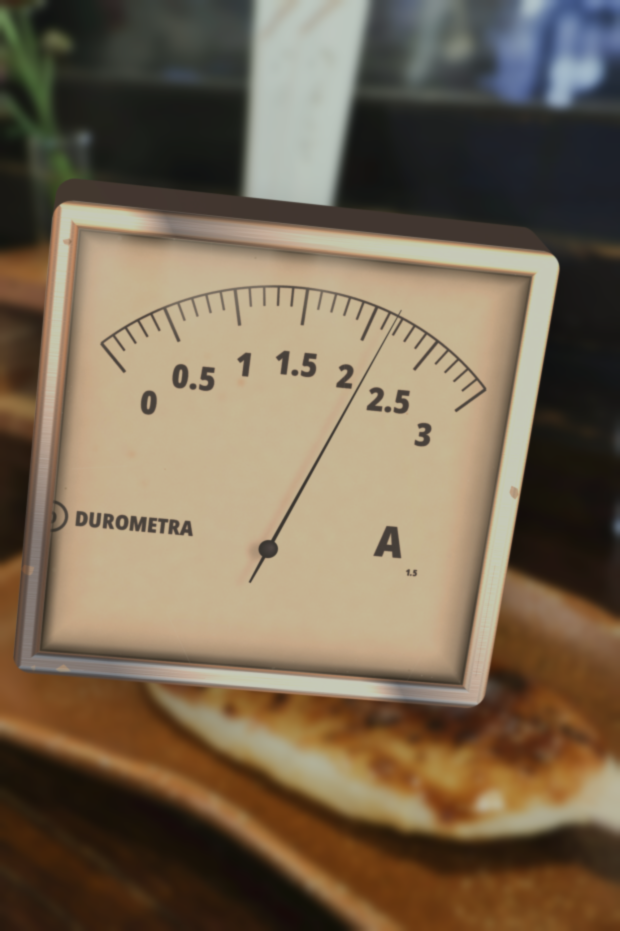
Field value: 2.15 A
